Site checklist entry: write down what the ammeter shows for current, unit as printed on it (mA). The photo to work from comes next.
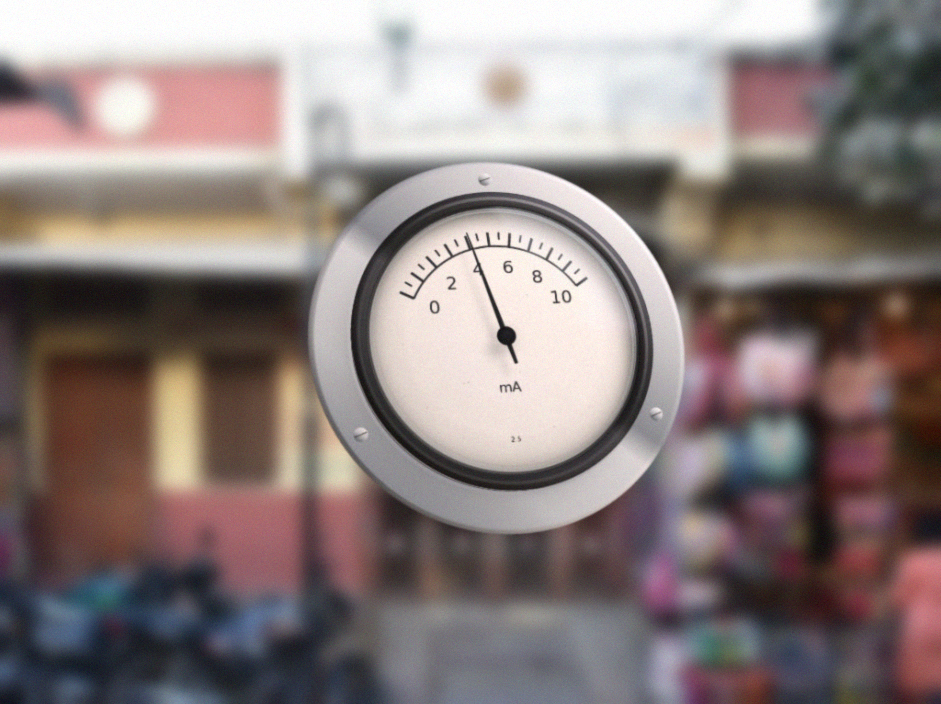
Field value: 4 mA
